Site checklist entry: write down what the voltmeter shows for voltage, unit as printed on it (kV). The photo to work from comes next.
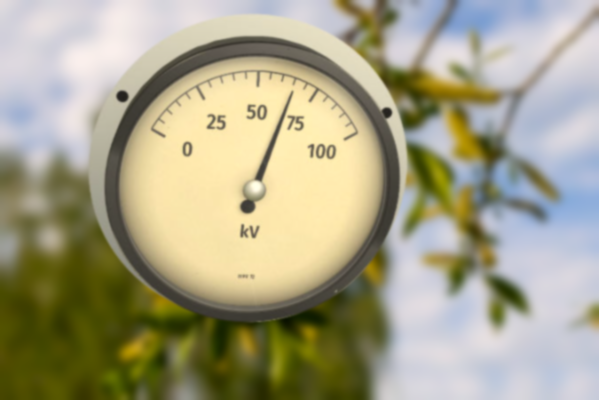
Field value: 65 kV
